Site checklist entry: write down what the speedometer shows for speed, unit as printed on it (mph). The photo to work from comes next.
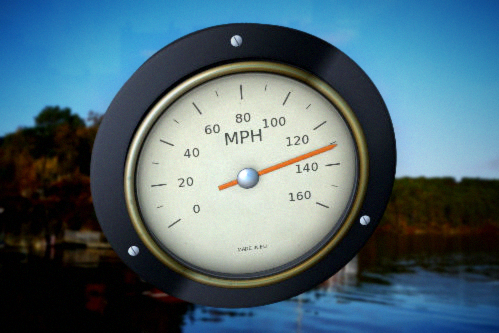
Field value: 130 mph
